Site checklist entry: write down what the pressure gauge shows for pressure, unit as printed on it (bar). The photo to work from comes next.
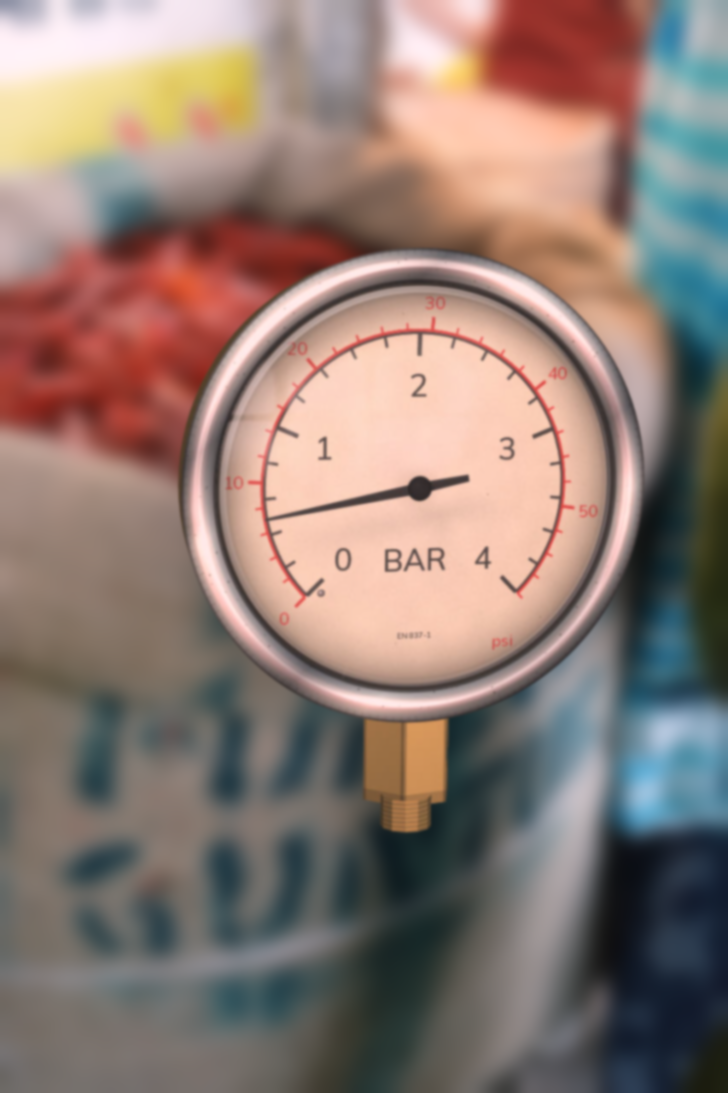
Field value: 0.5 bar
